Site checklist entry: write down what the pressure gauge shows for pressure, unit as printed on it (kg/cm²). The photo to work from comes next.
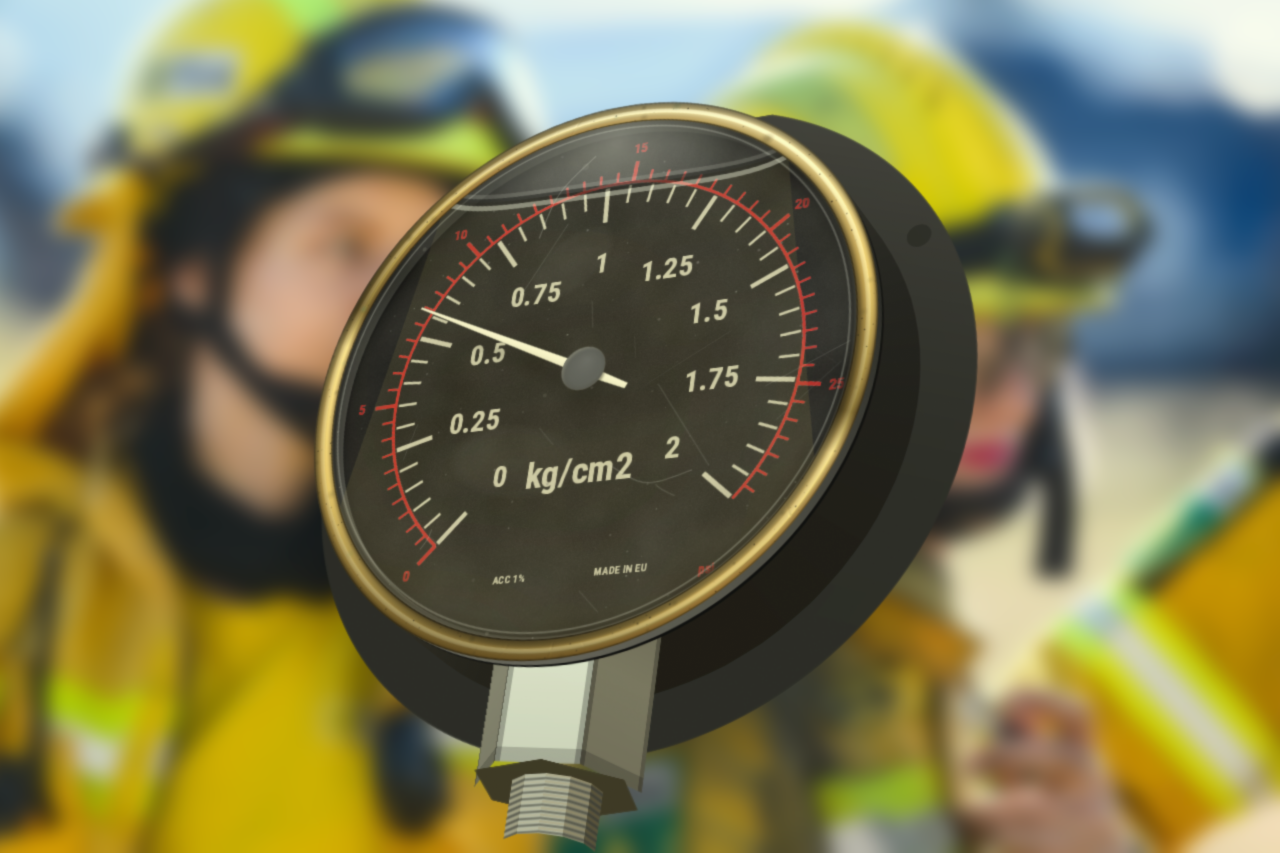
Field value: 0.55 kg/cm²
